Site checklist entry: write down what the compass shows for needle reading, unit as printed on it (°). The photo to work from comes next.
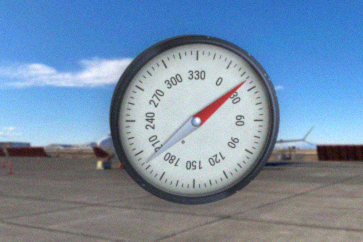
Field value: 20 °
